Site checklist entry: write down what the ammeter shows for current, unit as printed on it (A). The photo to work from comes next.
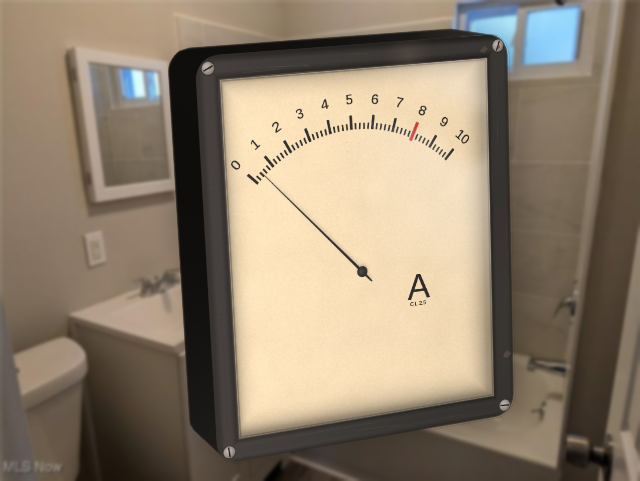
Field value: 0.4 A
